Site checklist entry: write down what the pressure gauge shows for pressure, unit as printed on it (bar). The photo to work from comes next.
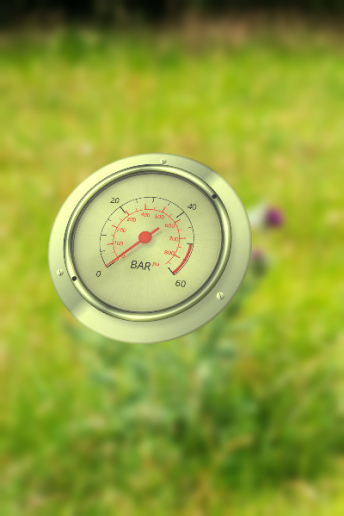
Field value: 0 bar
